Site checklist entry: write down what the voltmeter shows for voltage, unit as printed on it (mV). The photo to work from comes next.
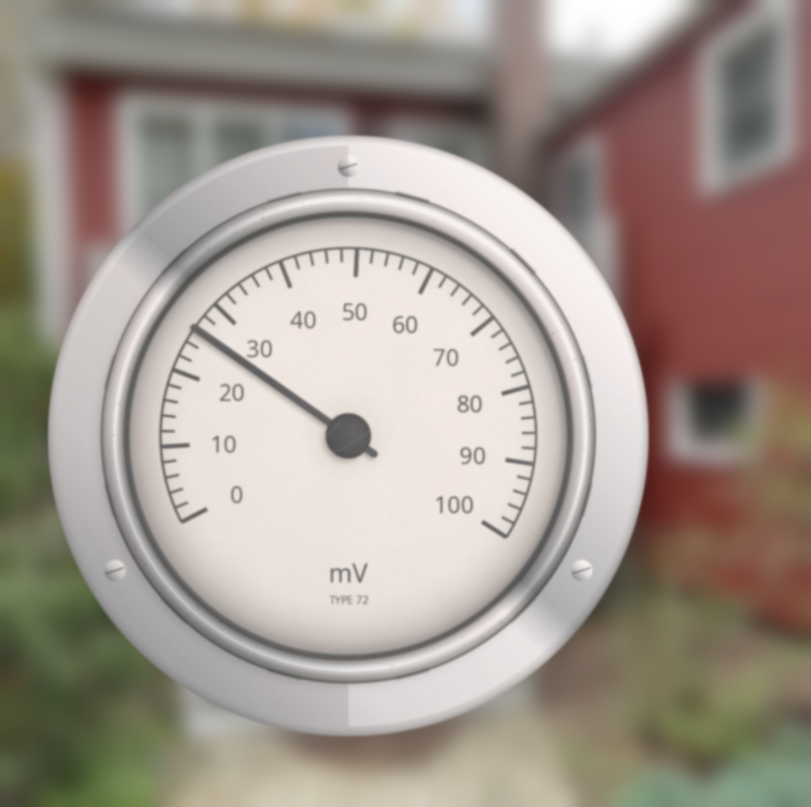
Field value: 26 mV
